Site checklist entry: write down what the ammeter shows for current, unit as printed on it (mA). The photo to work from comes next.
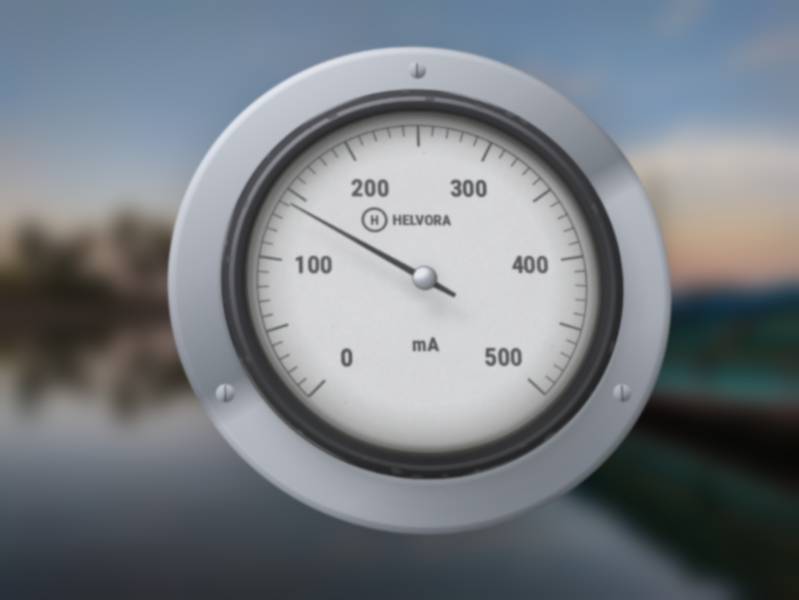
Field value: 140 mA
